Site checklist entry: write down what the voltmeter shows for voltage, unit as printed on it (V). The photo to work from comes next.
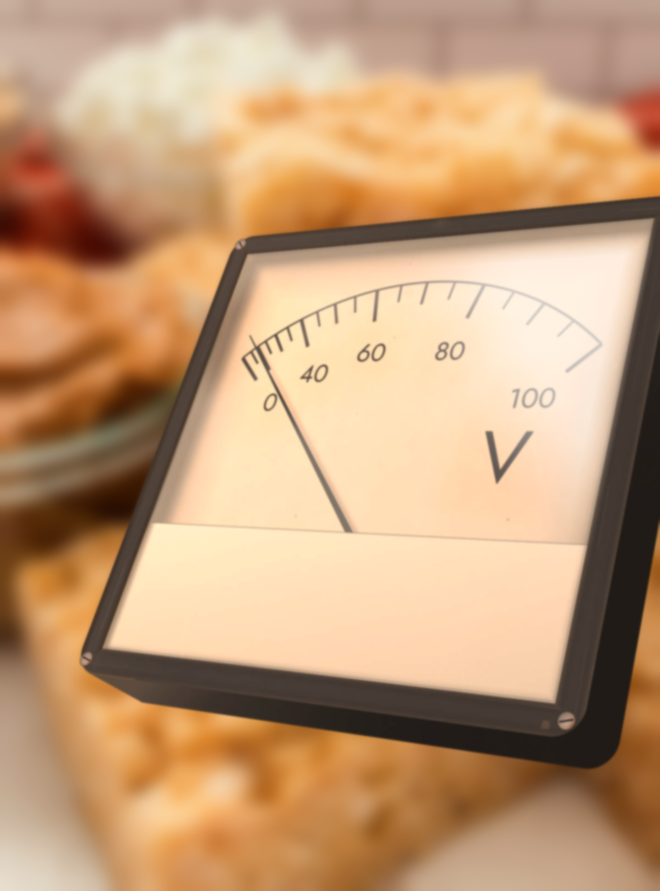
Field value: 20 V
